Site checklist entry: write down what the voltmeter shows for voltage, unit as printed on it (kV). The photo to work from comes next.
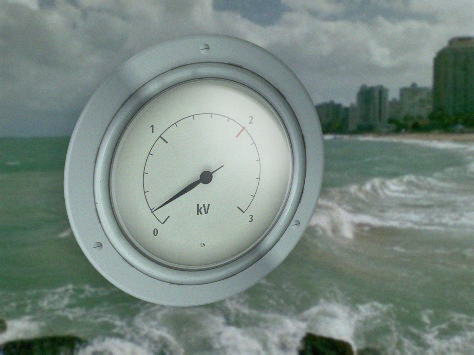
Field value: 0.2 kV
